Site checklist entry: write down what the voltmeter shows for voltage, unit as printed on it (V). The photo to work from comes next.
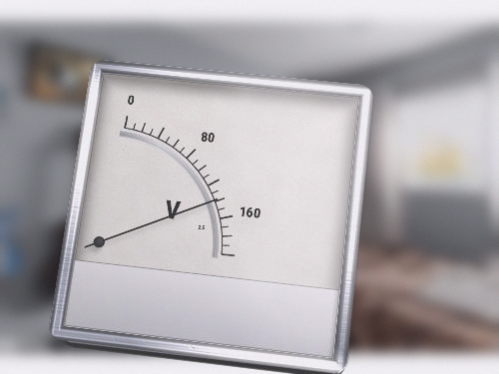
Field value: 140 V
